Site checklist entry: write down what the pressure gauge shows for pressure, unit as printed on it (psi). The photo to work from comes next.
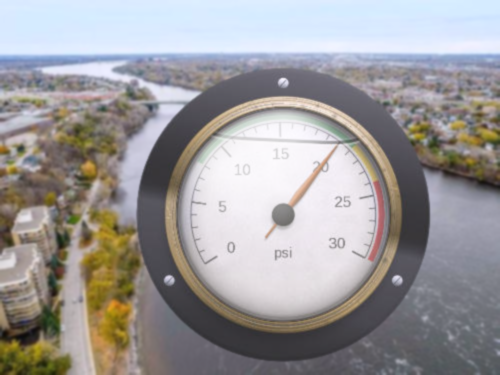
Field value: 20 psi
